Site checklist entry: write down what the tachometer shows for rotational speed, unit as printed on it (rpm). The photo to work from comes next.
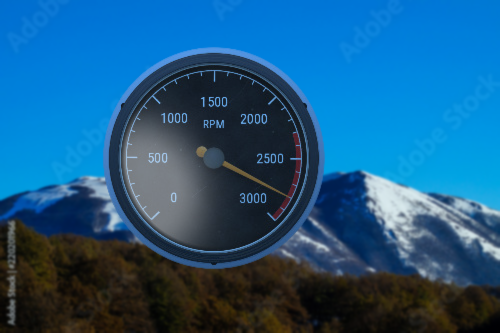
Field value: 2800 rpm
